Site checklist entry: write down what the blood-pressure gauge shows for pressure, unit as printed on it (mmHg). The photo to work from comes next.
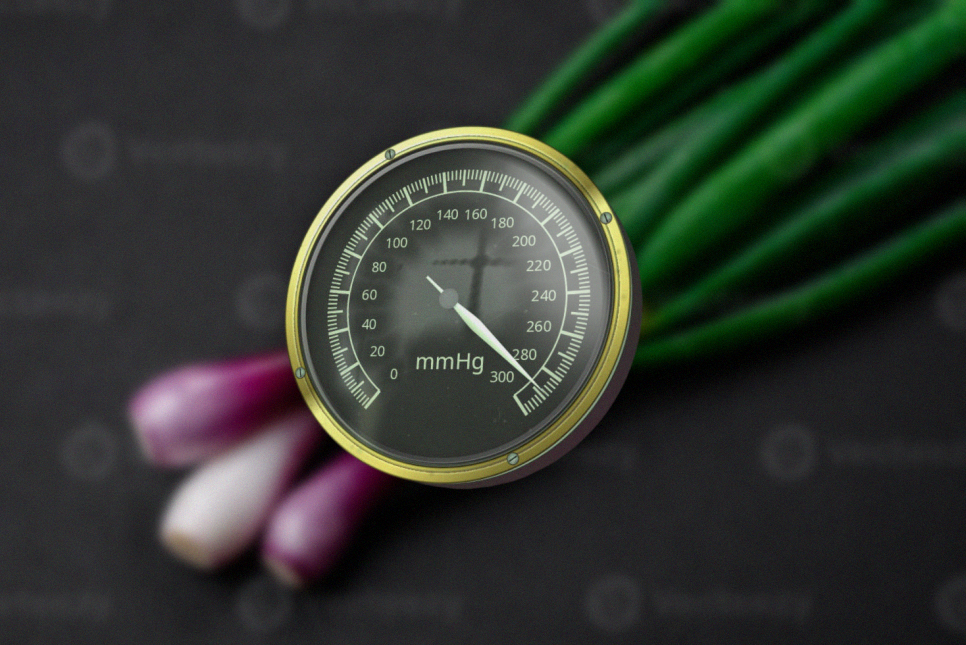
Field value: 288 mmHg
